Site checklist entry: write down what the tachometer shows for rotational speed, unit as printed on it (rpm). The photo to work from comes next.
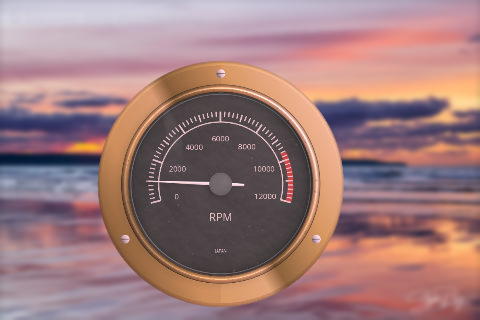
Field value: 1000 rpm
